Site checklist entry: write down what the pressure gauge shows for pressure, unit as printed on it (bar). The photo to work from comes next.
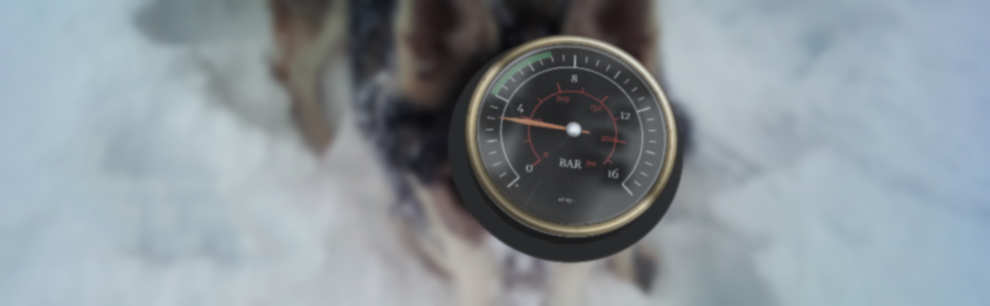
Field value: 3 bar
